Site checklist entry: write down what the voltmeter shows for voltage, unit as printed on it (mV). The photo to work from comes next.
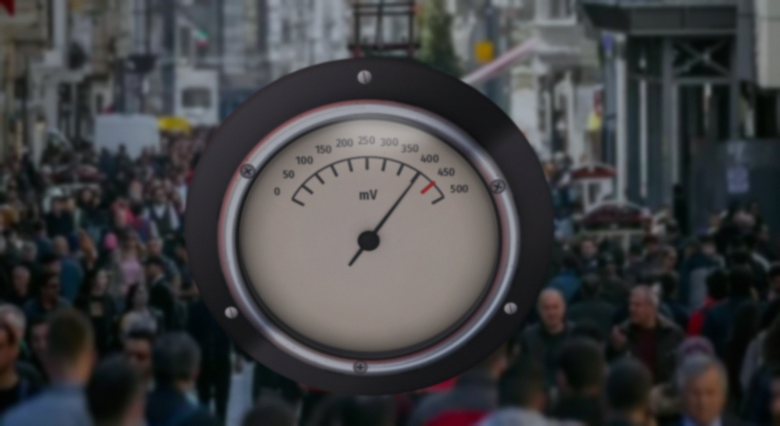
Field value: 400 mV
